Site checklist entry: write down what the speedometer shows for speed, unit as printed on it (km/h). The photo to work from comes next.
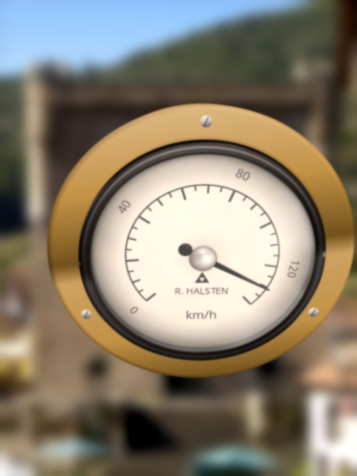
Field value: 130 km/h
